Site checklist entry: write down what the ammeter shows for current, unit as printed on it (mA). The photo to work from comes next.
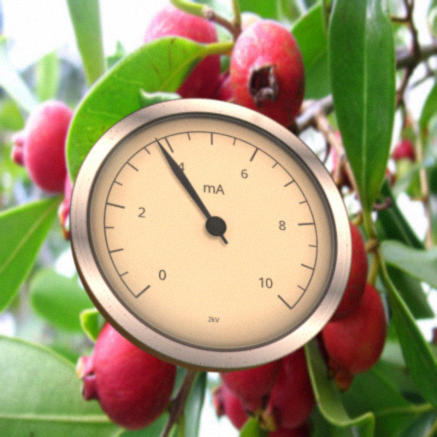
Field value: 3.75 mA
